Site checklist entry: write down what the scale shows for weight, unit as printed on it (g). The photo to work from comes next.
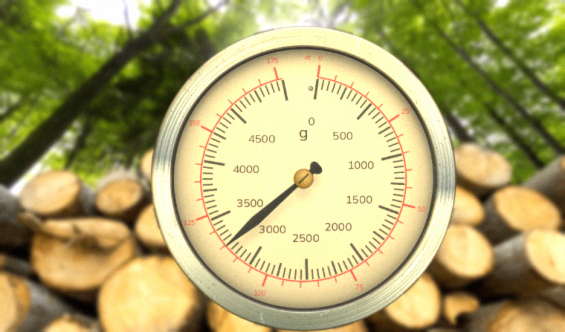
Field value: 3250 g
